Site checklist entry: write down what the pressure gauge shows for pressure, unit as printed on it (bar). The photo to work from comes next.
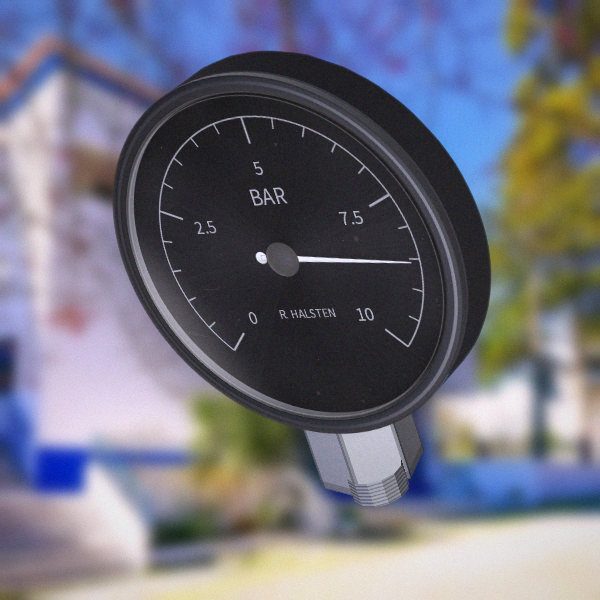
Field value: 8.5 bar
